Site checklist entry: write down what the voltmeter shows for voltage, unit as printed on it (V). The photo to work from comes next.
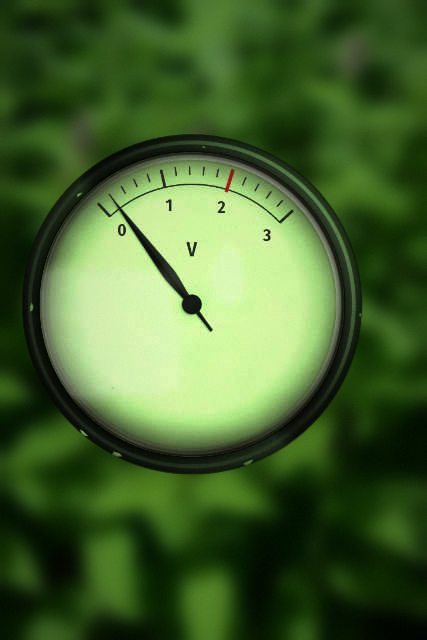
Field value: 0.2 V
